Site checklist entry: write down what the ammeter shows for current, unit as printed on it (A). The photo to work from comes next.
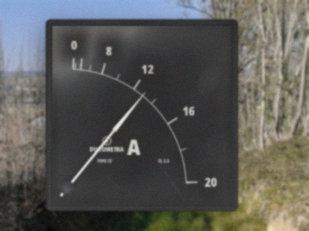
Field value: 13 A
